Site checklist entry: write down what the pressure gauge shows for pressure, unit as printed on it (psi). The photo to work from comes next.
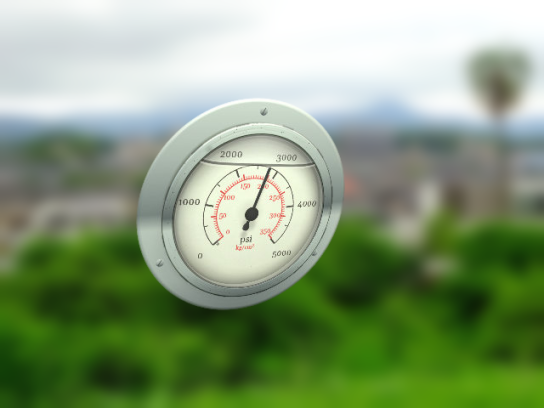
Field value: 2750 psi
